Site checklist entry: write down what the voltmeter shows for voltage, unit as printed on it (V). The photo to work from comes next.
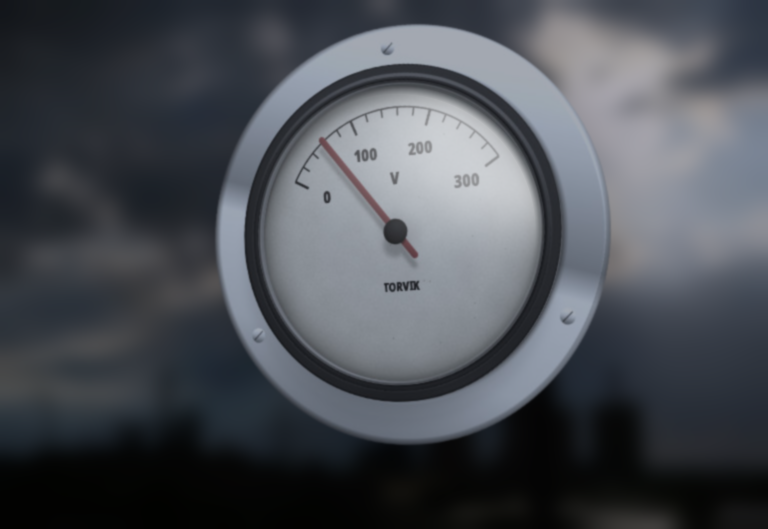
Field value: 60 V
